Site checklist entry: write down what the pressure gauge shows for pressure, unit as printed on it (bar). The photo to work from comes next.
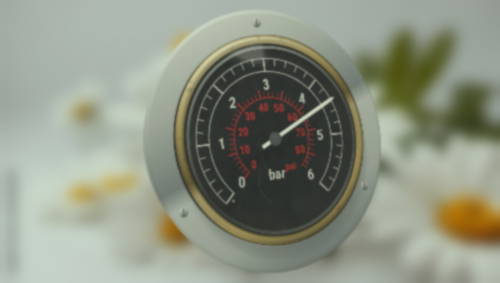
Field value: 4.4 bar
